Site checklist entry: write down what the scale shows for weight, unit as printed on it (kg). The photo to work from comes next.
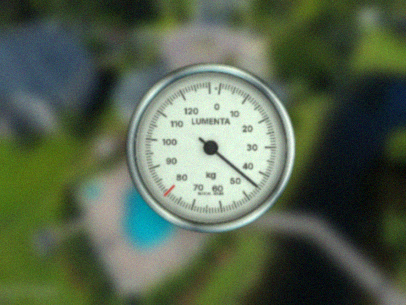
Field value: 45 kg
